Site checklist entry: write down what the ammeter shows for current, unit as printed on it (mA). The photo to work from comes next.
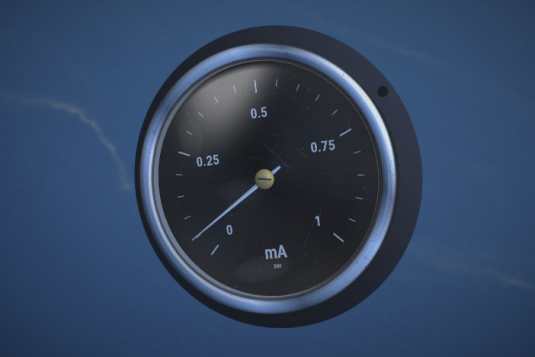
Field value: 0.05 mA
